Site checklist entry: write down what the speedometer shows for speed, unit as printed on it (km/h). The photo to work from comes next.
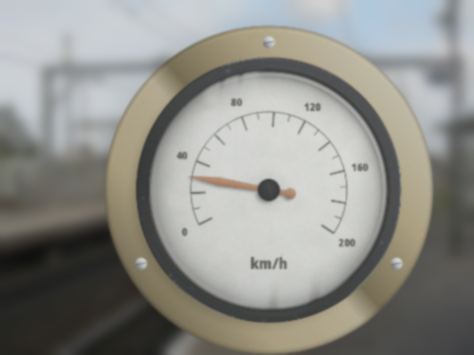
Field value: 30 km/h
